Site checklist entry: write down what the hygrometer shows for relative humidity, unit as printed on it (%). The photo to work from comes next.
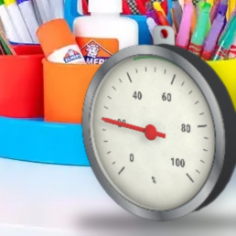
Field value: 20 %
